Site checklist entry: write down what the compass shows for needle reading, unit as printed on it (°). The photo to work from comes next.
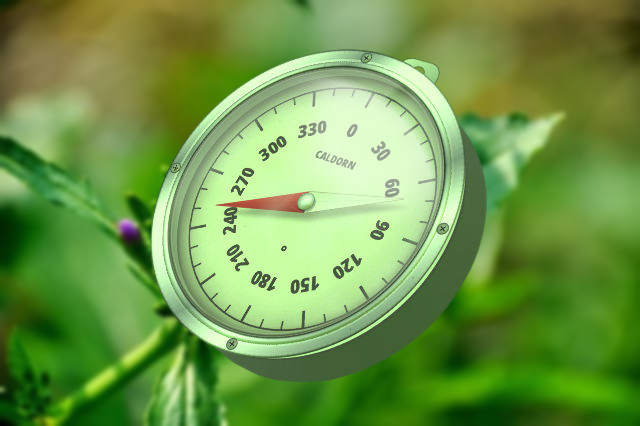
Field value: 250 °
